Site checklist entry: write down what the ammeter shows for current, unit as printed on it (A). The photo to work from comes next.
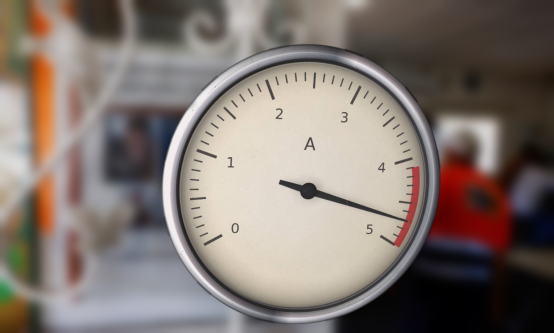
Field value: 4.7 A
